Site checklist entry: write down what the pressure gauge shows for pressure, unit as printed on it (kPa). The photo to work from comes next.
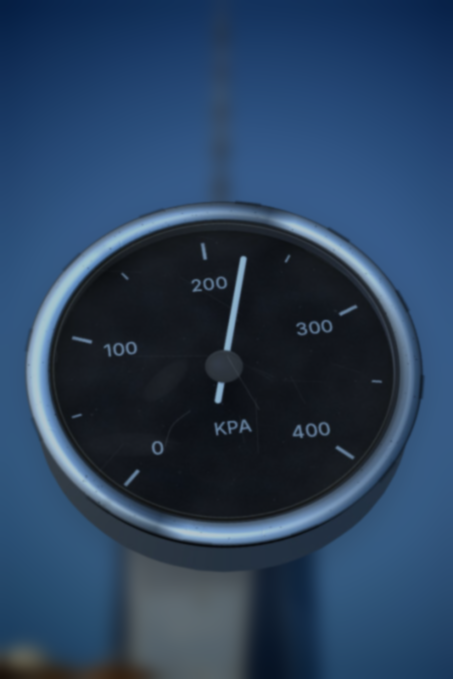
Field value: 225 kPa
